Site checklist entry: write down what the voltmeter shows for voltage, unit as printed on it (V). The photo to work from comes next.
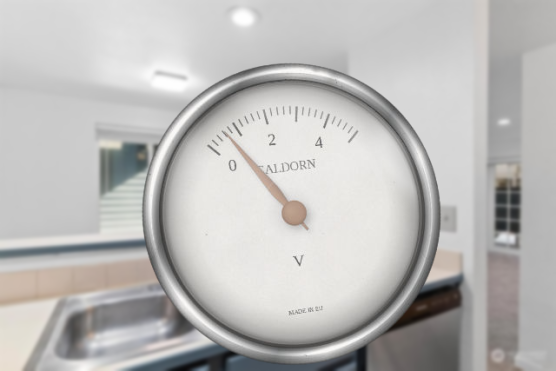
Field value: 0.6 V
